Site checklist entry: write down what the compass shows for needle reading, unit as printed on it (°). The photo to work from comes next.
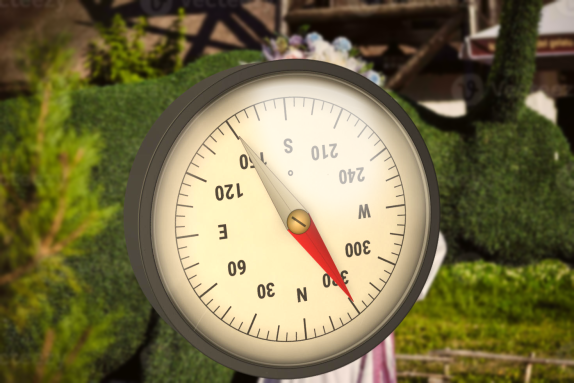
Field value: 330 °
